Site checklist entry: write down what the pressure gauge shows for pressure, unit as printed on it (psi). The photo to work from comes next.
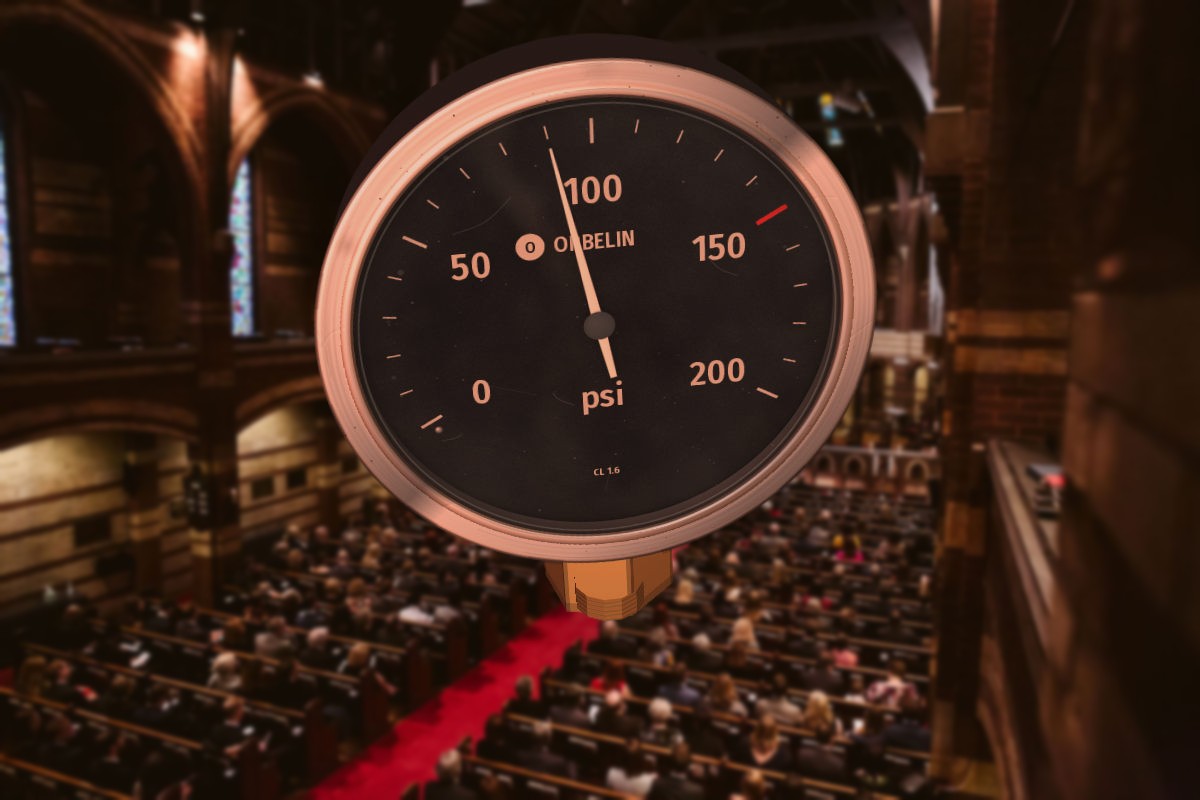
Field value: 90 psi
